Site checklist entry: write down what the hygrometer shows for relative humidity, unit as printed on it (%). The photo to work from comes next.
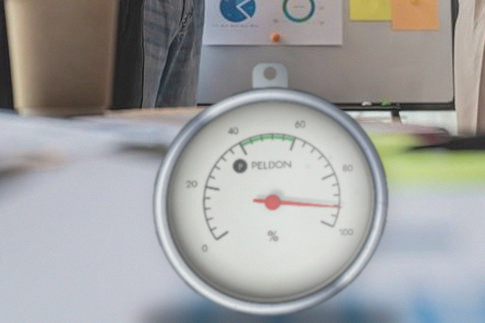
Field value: 92 %
